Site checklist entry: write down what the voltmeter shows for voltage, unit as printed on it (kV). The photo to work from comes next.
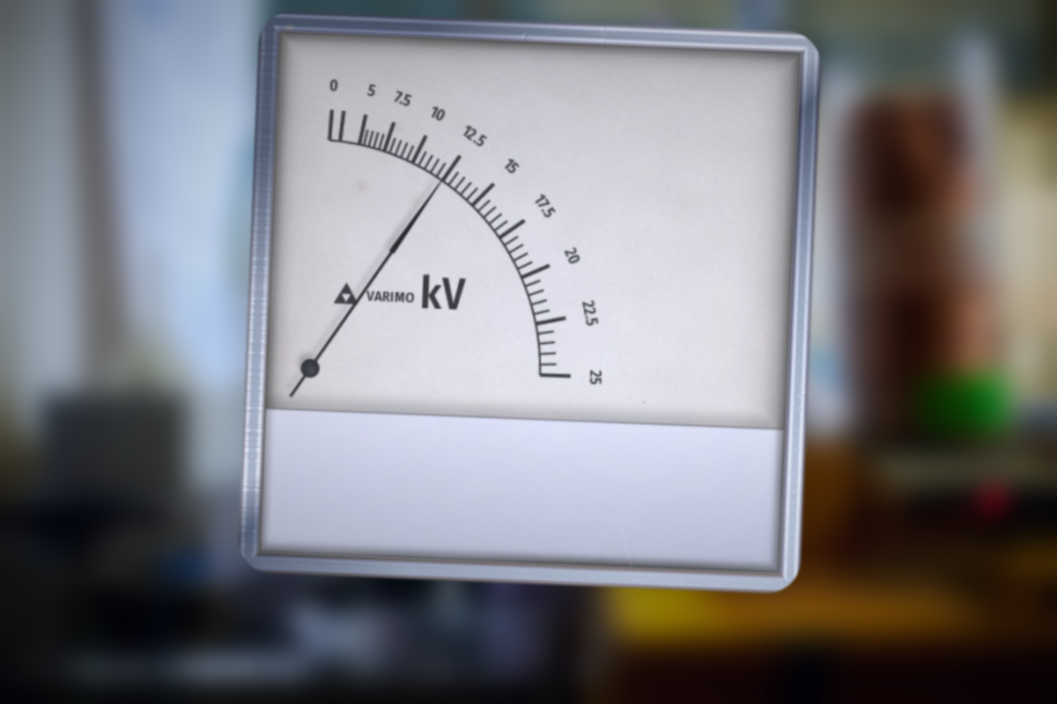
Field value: 12.5 kV
